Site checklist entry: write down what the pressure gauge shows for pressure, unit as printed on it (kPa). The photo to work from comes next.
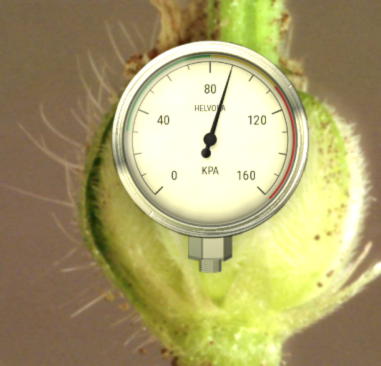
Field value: 90 kPa
